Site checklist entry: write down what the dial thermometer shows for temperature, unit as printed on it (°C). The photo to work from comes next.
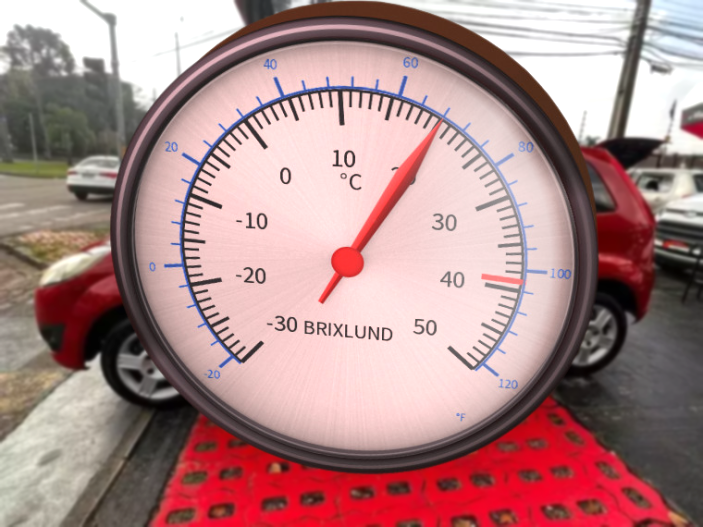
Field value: 20 °C
